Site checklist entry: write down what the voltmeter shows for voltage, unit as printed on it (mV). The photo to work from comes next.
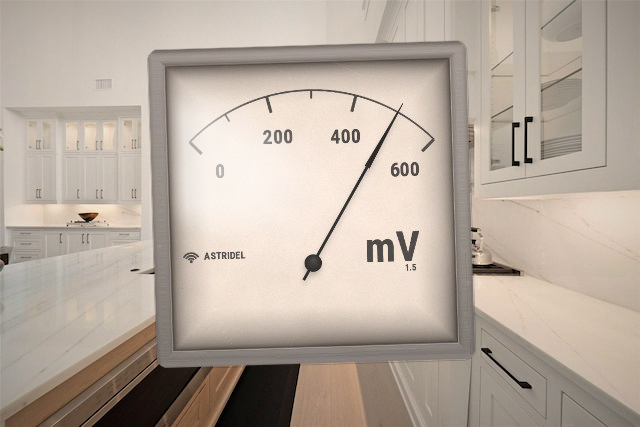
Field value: 500 mV
